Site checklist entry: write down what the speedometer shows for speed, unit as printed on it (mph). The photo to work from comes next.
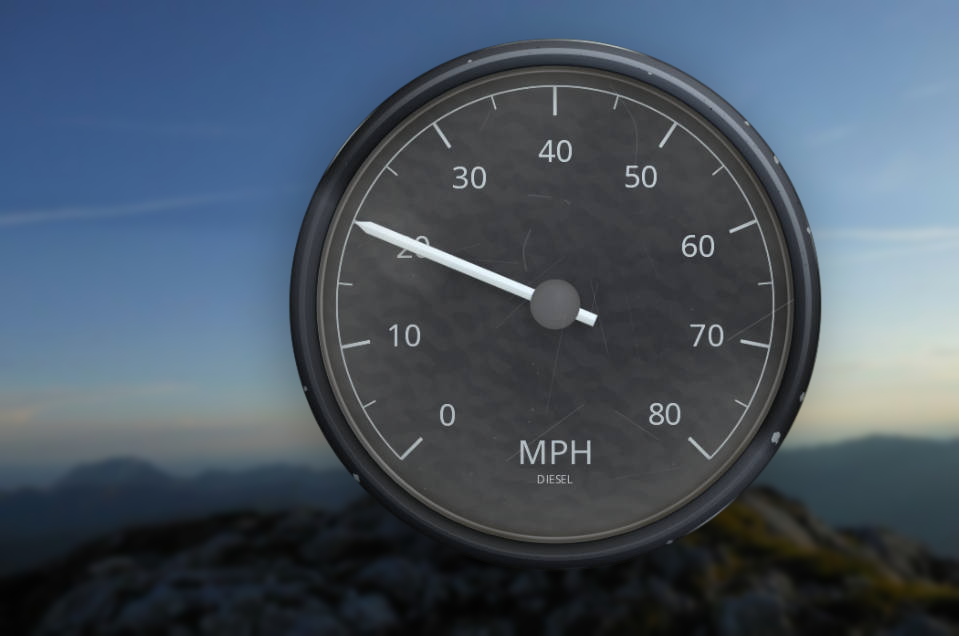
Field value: 20 mph
